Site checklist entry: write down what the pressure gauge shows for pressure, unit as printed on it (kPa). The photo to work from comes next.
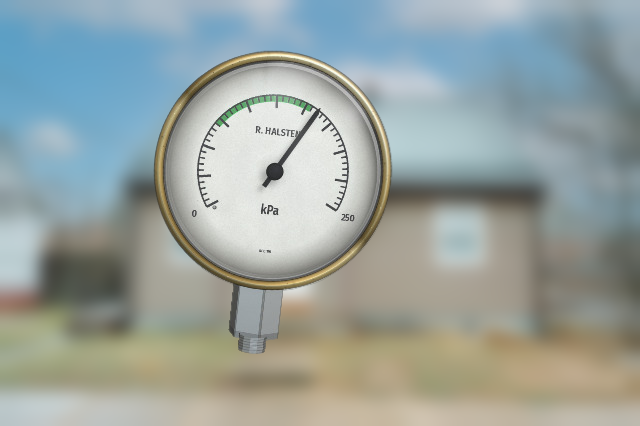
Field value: 160 kPa
